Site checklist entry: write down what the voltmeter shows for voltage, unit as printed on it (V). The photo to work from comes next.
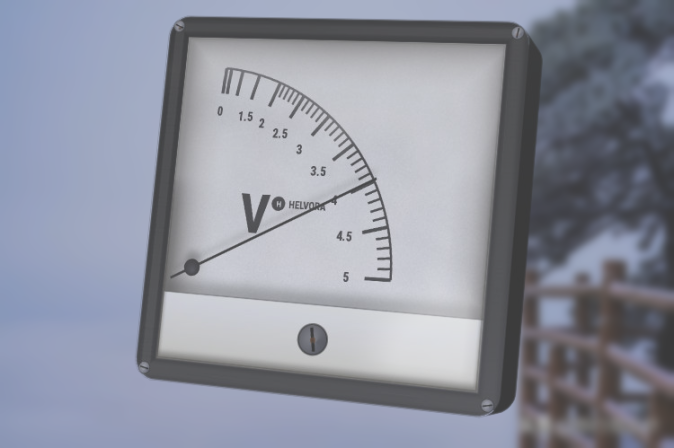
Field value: 4 V
